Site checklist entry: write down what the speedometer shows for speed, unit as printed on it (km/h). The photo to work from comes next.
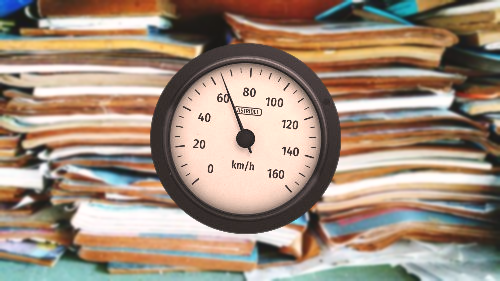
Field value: 65 km/h
